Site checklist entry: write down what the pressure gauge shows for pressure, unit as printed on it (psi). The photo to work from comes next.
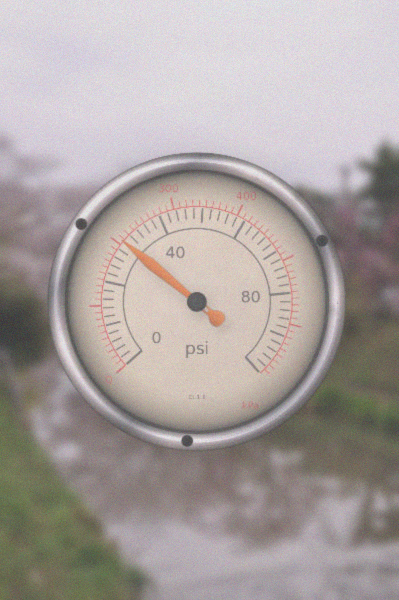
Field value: 30 psi
